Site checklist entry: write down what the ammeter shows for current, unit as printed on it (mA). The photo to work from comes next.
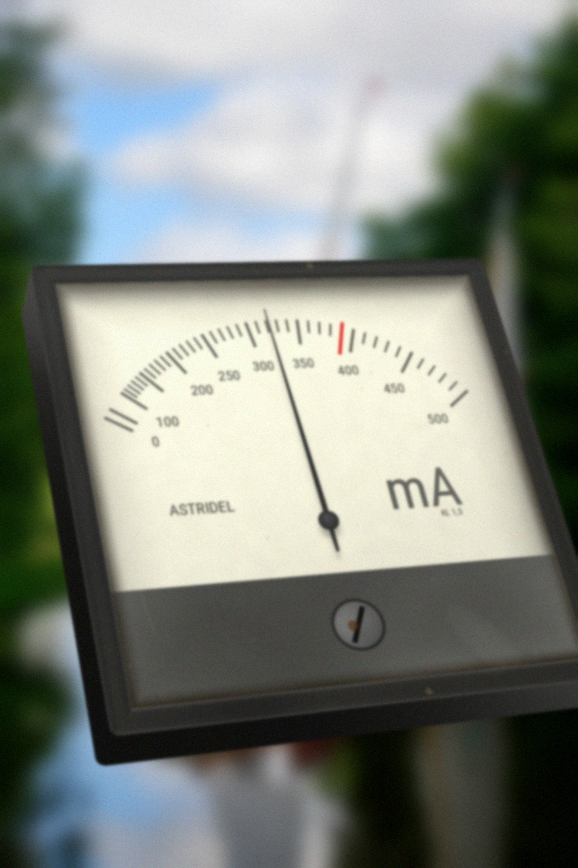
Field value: 320 mA
